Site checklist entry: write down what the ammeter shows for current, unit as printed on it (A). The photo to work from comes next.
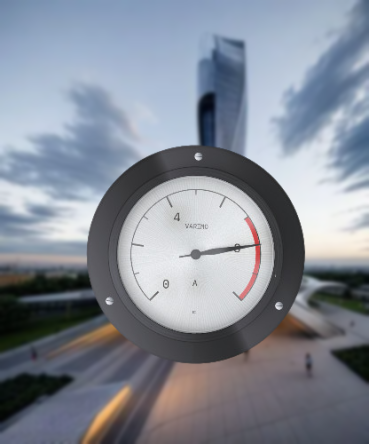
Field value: 8 A
